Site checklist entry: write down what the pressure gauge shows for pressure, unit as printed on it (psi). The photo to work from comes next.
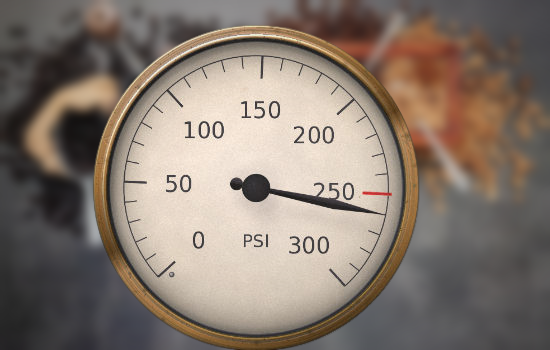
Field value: 260 psi
